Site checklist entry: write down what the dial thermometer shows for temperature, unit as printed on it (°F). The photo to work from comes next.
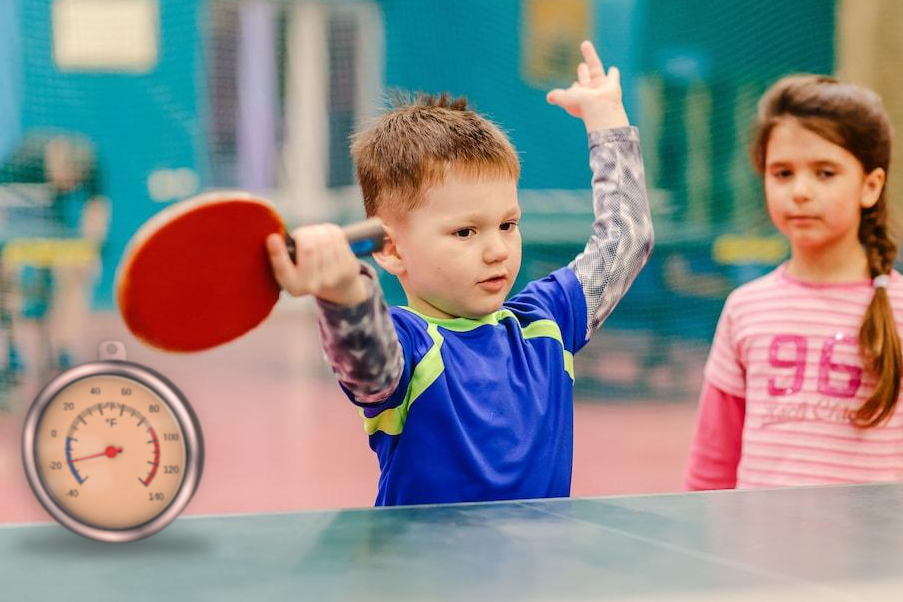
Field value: -20 °F
